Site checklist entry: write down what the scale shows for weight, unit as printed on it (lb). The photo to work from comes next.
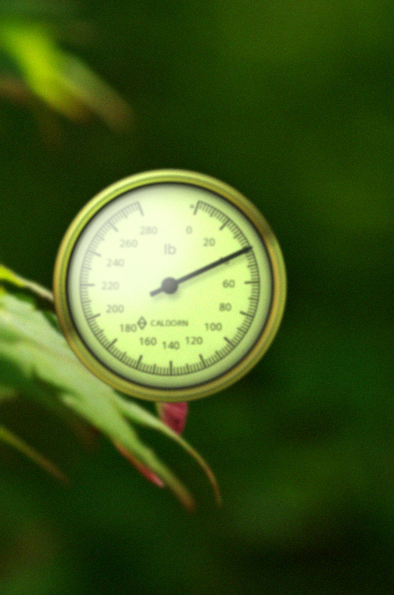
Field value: 40 lb
